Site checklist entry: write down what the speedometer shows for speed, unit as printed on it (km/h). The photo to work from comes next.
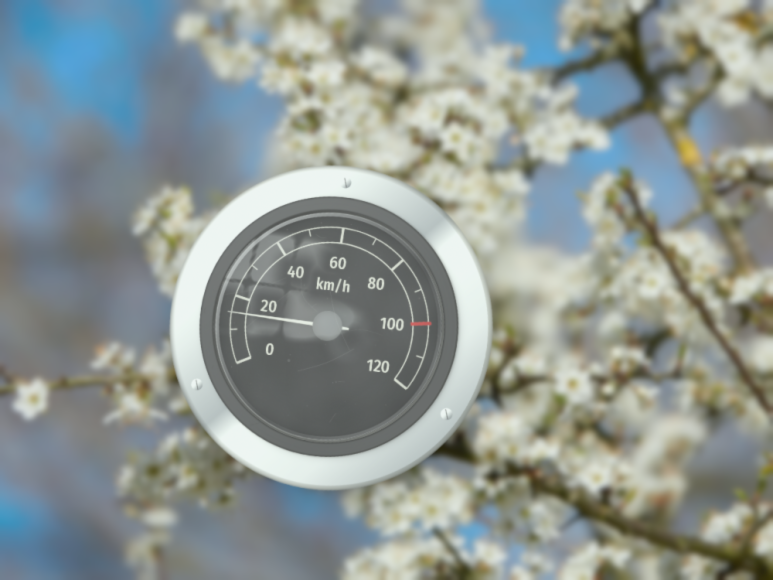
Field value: 15 km/h
